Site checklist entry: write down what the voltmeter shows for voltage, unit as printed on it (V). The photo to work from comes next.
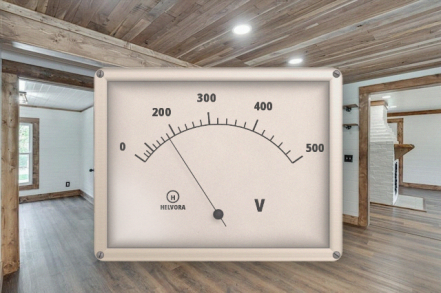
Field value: 180 V
